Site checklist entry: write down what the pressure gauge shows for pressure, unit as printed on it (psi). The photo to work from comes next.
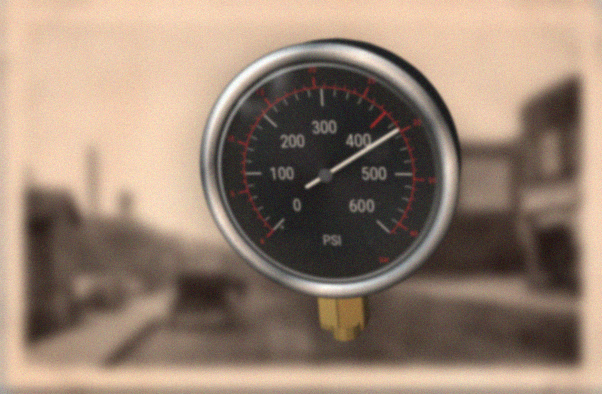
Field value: 430 psi
